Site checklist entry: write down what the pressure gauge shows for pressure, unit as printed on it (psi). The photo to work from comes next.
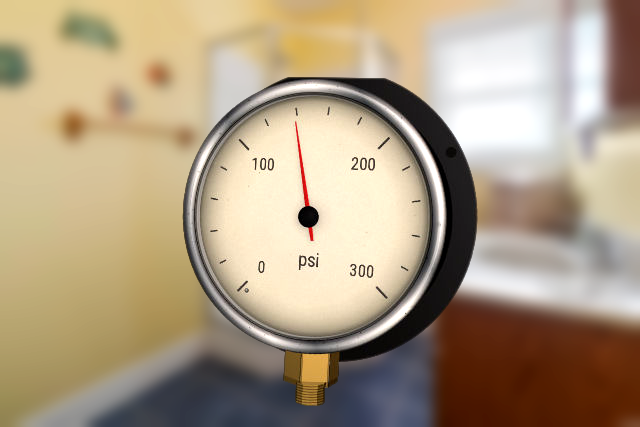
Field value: 140 psi
